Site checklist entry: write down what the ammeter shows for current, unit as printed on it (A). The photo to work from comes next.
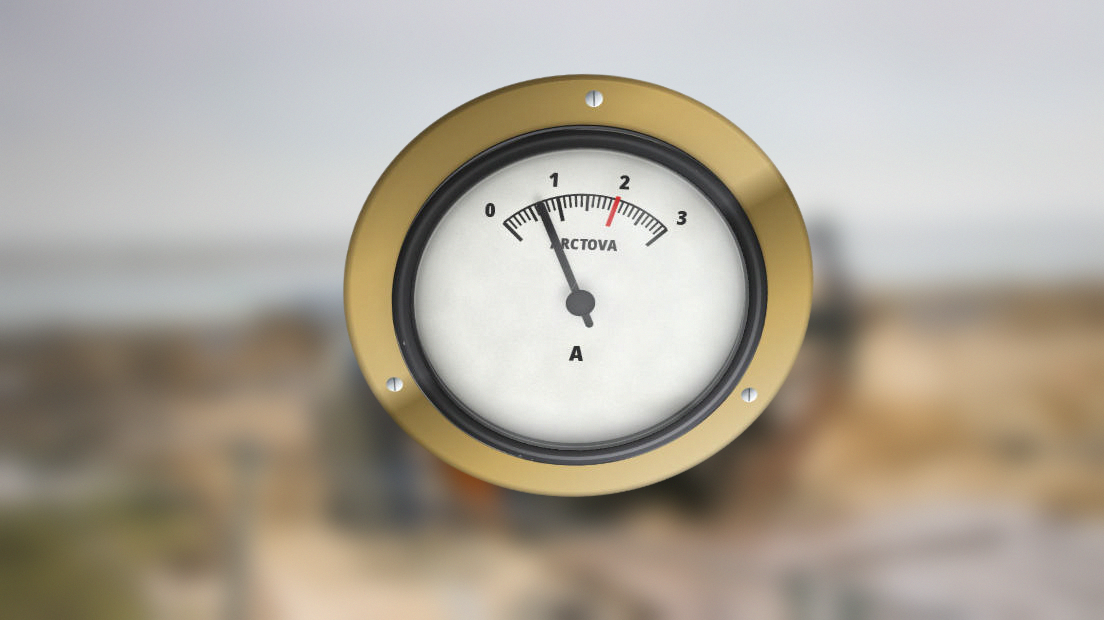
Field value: 0.7 A
